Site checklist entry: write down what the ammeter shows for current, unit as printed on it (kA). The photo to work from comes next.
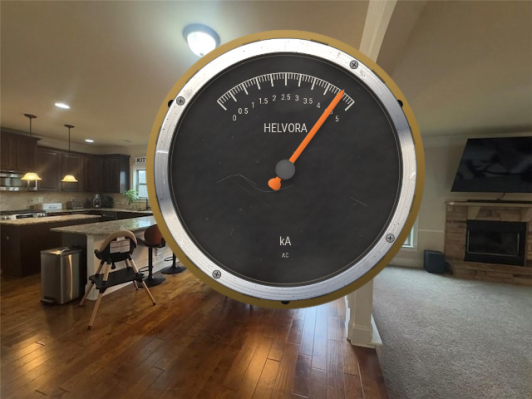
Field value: 4.5 kA
